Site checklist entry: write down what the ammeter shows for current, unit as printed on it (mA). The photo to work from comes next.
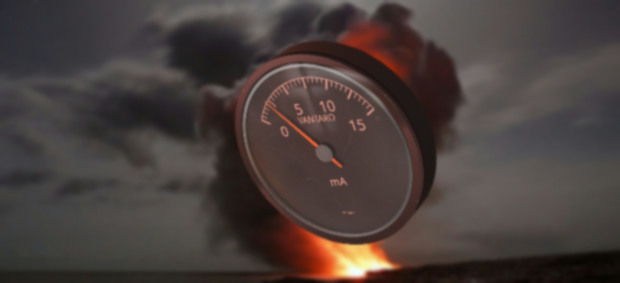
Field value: 2.5 mA
